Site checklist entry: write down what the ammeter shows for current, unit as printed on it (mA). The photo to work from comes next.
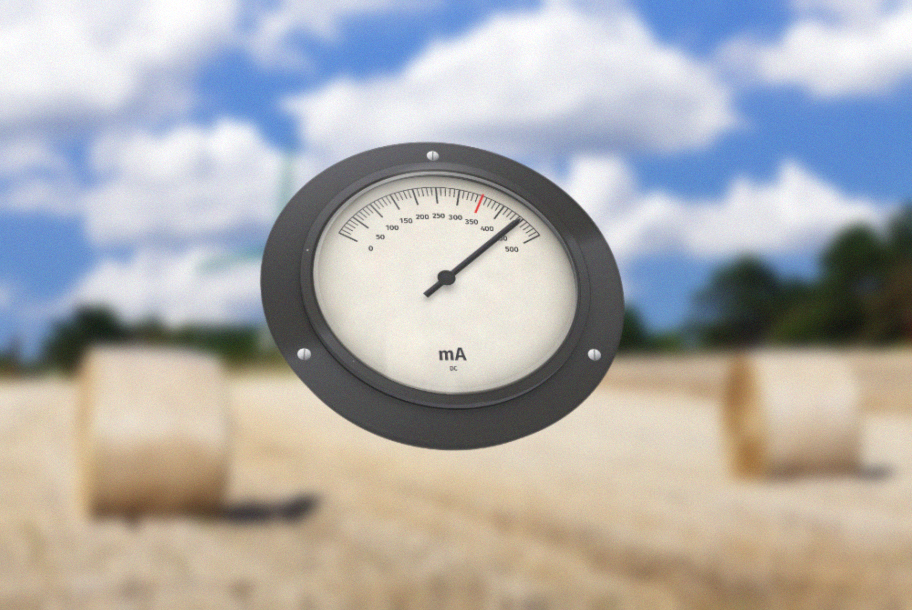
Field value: 450 mA
